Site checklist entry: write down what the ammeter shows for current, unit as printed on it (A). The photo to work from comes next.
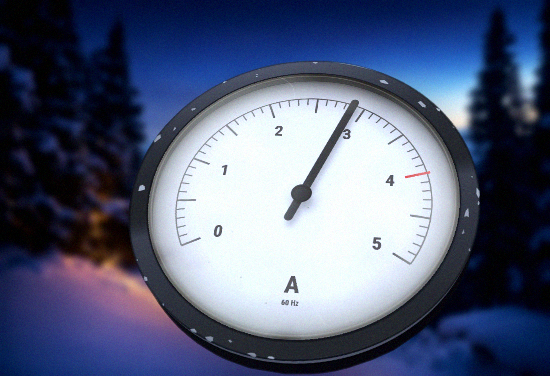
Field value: 2.9 A
